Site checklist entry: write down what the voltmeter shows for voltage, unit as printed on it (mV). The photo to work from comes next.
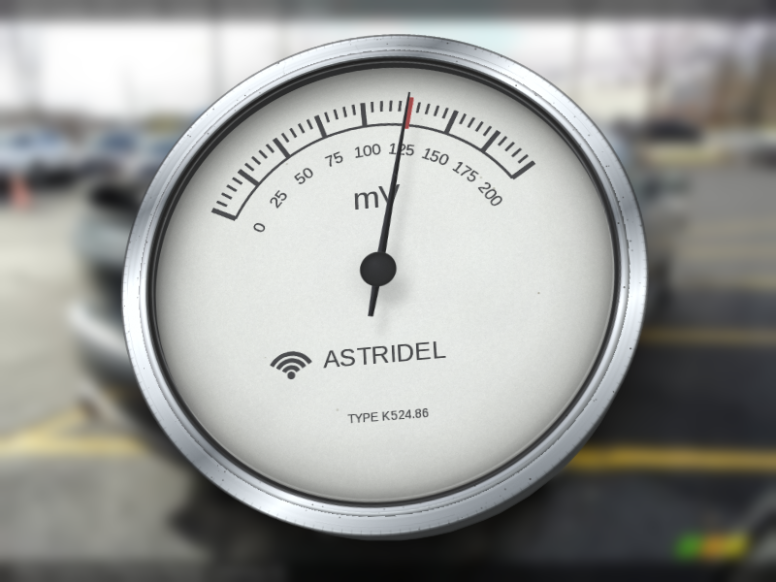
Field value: 125 mV
